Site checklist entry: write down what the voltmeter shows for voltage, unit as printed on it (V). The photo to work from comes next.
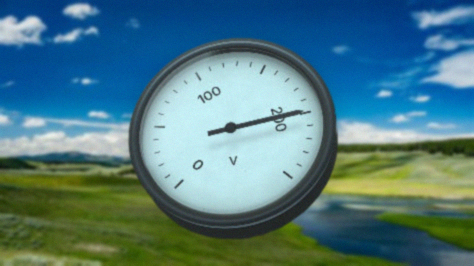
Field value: 200 V
